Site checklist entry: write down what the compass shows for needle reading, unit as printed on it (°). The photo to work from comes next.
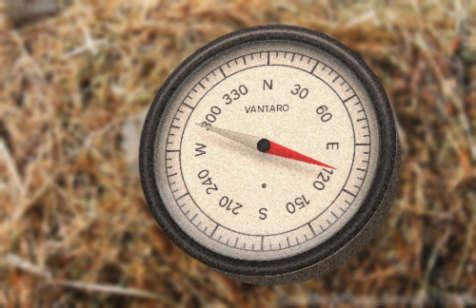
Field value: 110 °
